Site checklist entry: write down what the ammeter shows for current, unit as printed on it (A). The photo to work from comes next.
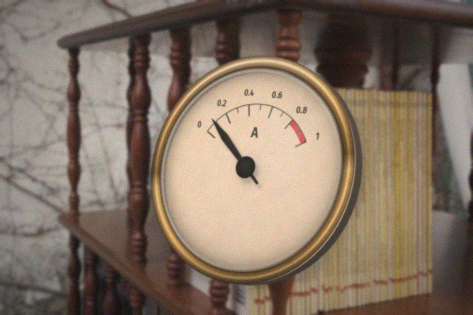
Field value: 0.1 A
